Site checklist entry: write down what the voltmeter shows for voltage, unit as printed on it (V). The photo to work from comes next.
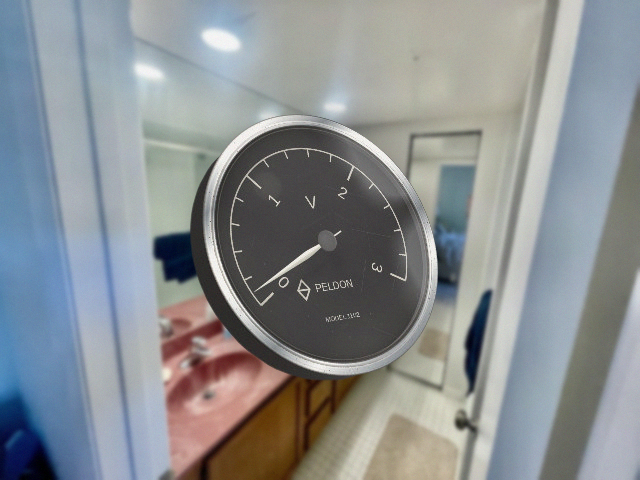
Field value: 0.1 V
